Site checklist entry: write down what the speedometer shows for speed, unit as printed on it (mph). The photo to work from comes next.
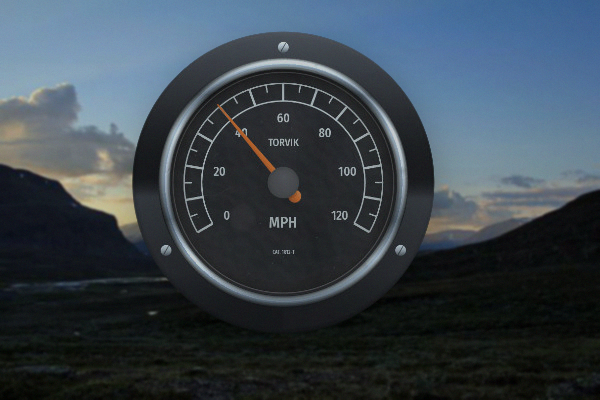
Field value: 40 mph
